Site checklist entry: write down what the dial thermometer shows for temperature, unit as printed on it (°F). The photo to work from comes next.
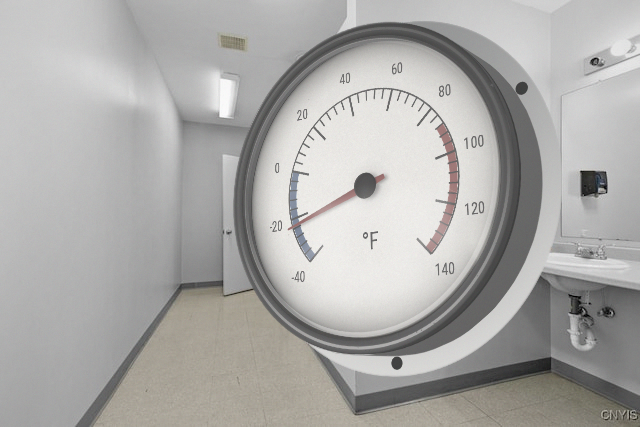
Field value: -24 °F
